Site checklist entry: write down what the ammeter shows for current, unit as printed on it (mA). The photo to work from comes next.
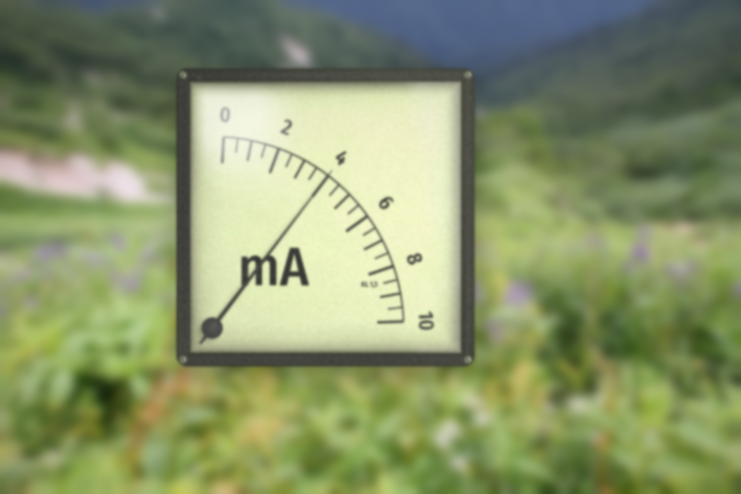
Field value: 4 mA
